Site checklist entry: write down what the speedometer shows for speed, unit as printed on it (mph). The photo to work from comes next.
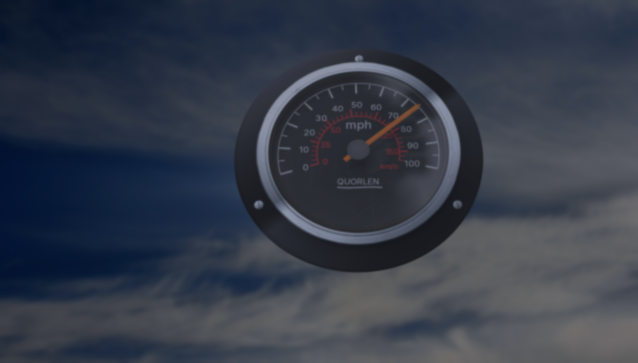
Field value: 75 mph
